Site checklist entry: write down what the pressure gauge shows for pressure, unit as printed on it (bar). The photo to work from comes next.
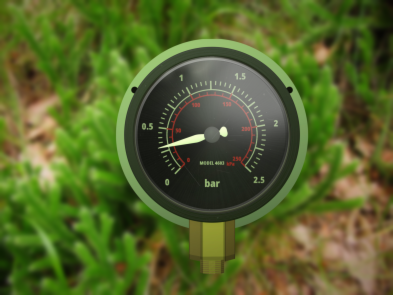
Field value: 0.3 bar
